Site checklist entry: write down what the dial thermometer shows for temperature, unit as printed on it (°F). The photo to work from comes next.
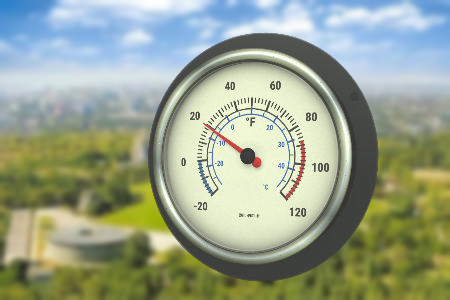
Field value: 20 °F
